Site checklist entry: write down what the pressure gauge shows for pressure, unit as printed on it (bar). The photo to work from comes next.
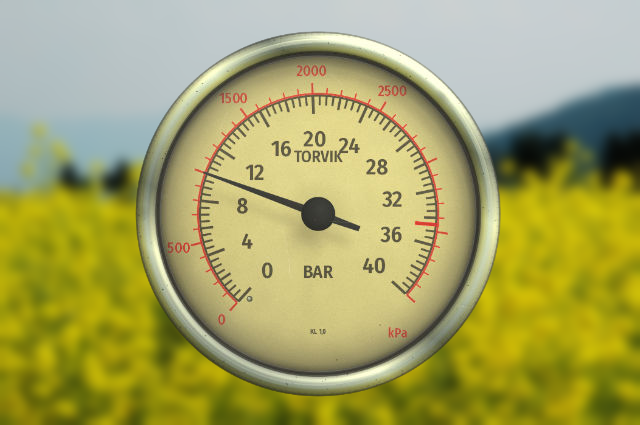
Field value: 10 bar
